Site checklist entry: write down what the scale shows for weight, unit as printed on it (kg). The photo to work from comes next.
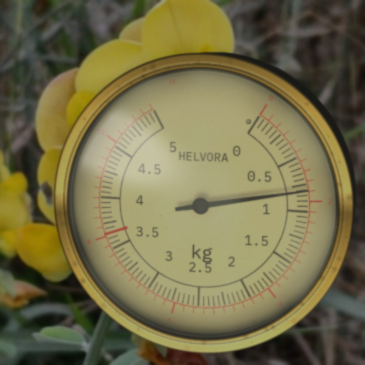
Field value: 0.8 kg
